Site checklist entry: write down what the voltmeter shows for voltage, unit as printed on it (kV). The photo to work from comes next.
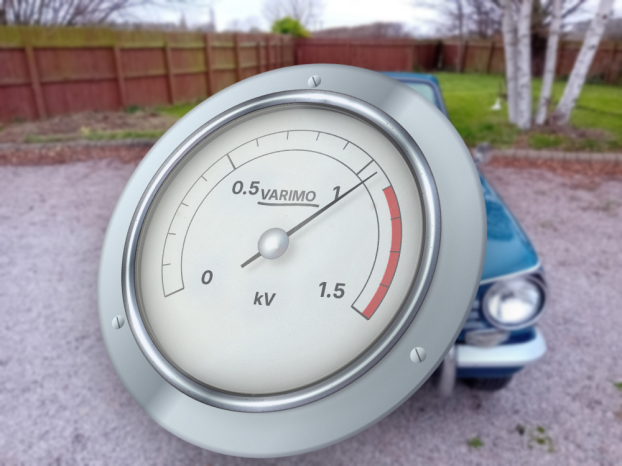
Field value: 1.05 kV
